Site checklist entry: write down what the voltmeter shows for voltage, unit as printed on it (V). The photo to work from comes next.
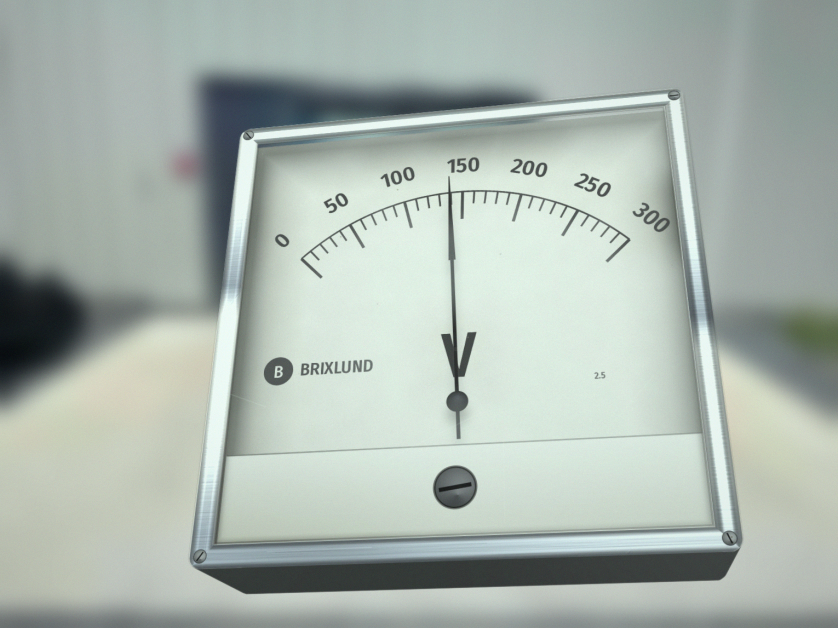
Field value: 140 V
